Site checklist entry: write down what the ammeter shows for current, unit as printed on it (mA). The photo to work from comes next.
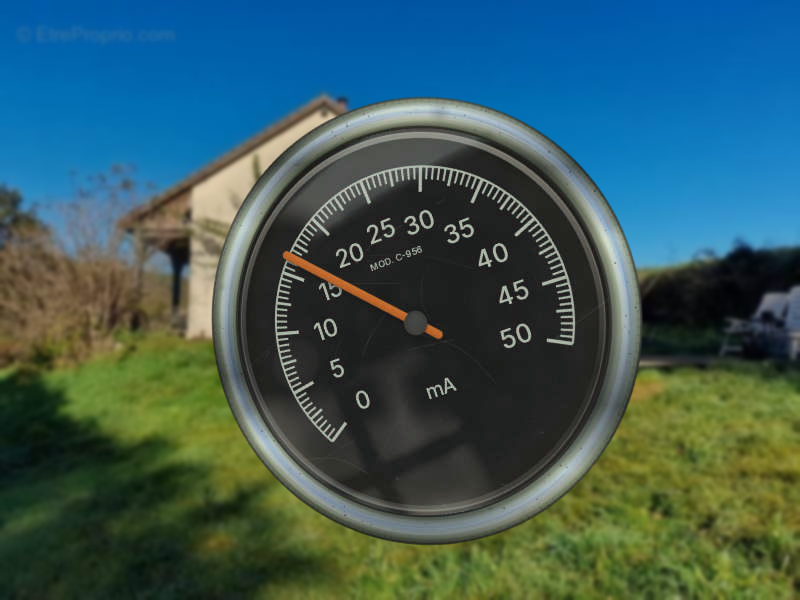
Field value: 16.5 mA
